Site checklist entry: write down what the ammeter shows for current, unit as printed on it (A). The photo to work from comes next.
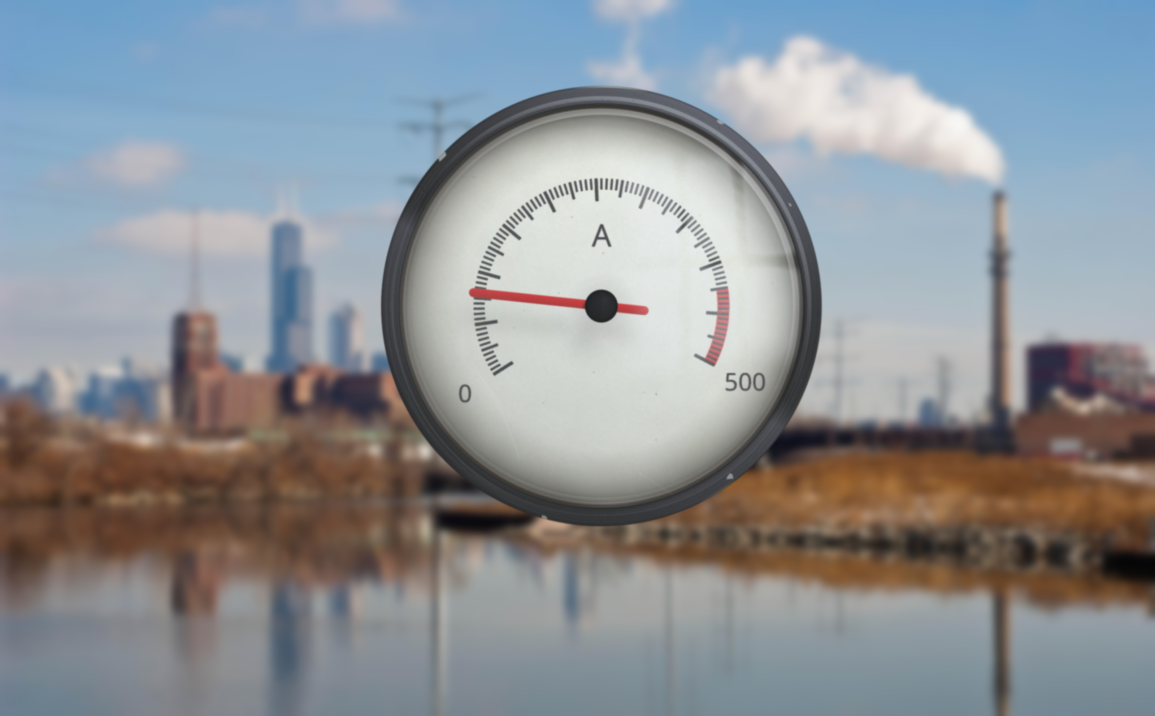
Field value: 80 A
